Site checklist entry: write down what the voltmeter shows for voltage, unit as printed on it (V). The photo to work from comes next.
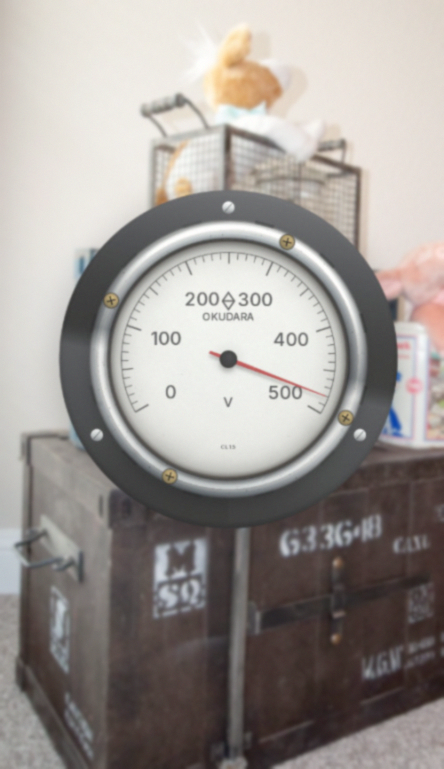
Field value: 480 V
